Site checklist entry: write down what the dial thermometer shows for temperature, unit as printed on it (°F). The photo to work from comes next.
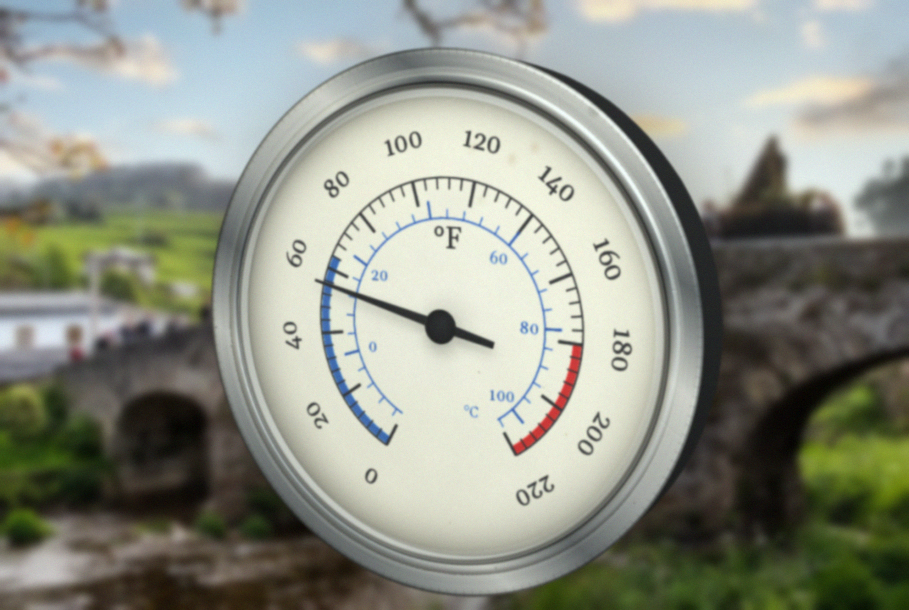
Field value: 56 °F
